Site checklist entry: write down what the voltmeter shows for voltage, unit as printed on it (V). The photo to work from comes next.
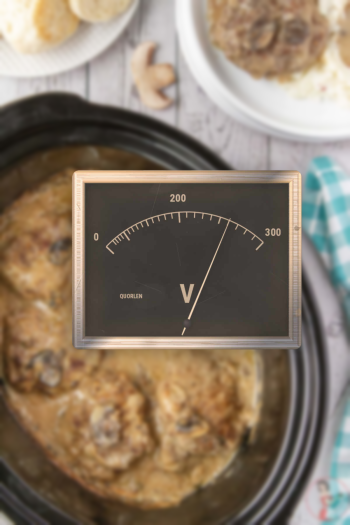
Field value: 260 V
